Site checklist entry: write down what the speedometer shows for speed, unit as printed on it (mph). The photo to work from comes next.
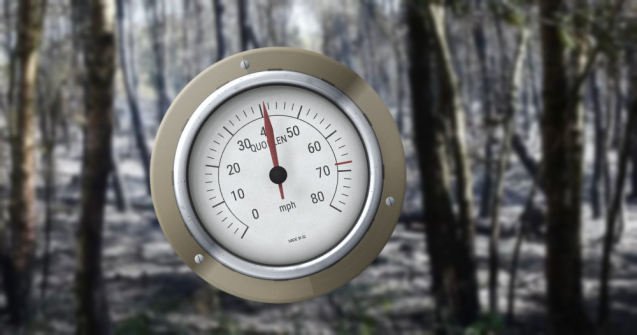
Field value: 41 mph
